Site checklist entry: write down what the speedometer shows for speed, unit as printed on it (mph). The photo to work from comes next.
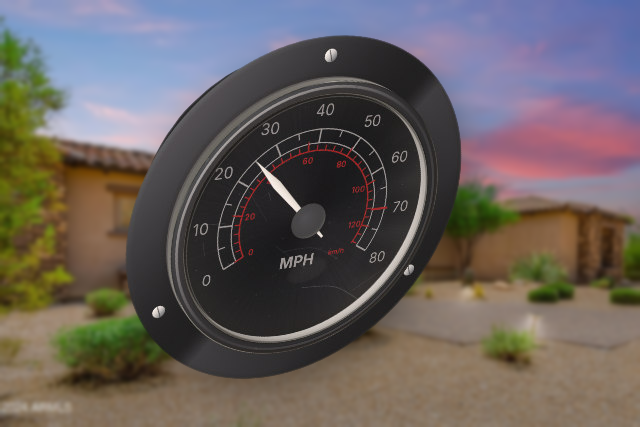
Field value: 25 mph
